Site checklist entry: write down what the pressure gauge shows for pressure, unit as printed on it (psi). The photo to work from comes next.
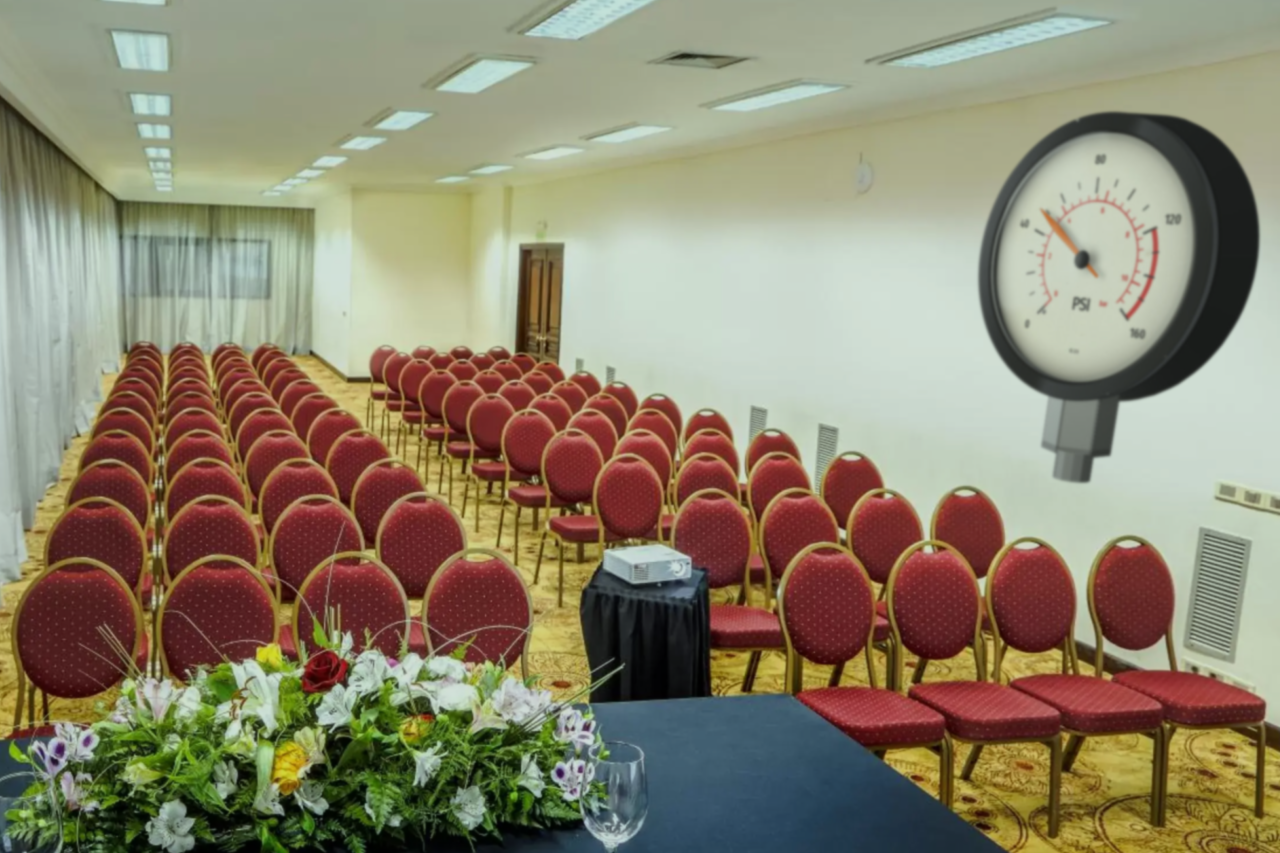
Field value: 50 psi
